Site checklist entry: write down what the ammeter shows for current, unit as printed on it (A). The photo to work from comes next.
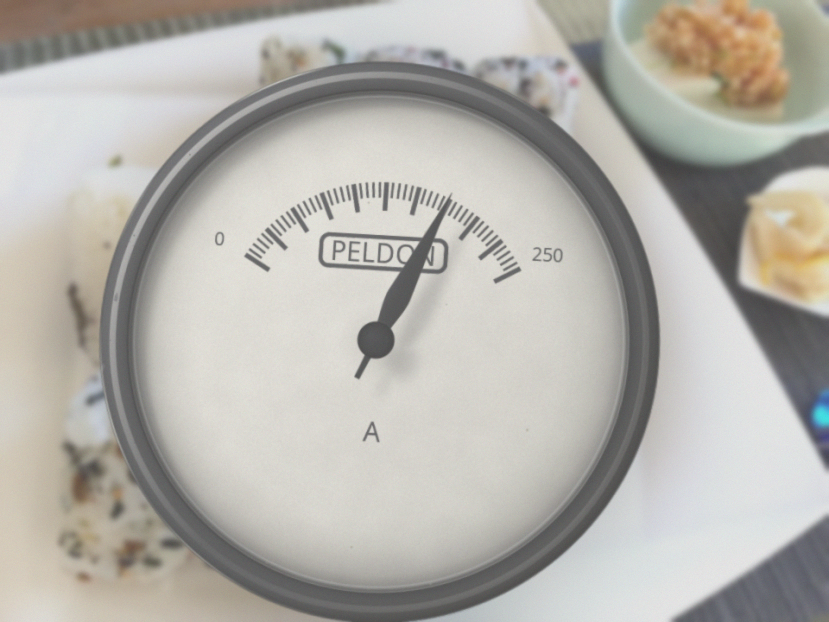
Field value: 175 A
